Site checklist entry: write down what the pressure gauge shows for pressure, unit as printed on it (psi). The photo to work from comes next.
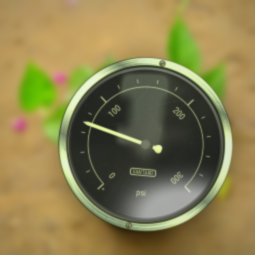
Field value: 70 psi
